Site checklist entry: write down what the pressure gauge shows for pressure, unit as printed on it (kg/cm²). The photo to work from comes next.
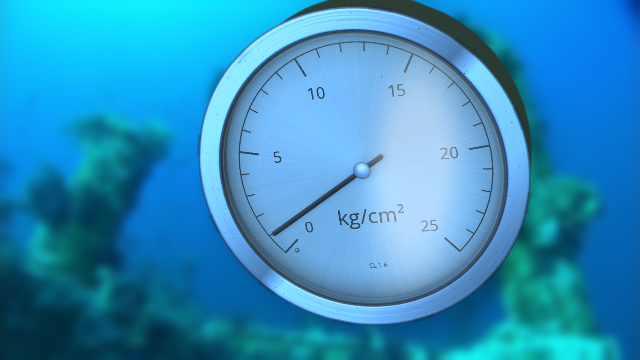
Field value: 1 kg/cm²
